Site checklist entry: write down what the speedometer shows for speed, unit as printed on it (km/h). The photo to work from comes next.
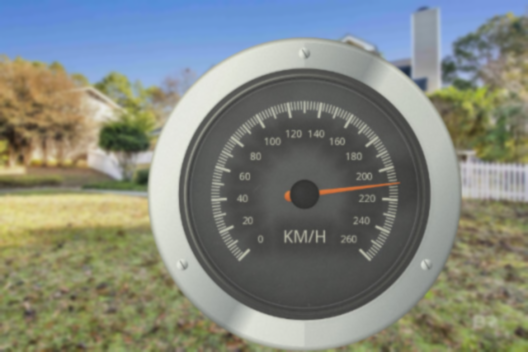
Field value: 210 km/h
